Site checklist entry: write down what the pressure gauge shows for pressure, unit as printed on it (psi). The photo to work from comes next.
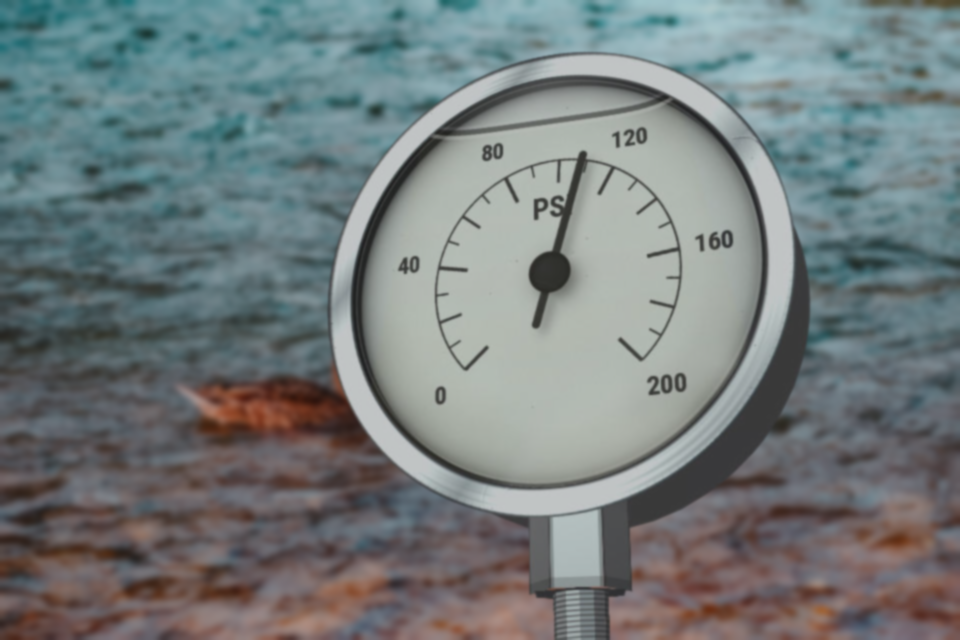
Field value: 110 psi
